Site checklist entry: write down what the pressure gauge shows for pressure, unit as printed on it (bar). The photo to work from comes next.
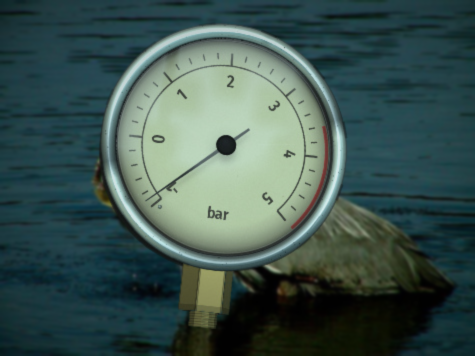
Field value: -0.9 bar
